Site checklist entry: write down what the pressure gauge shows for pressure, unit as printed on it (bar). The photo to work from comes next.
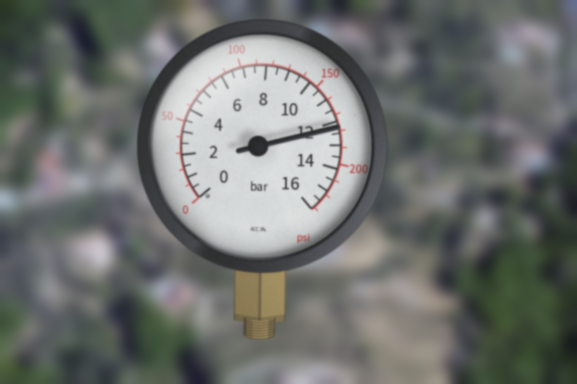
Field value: 12.25 bar
